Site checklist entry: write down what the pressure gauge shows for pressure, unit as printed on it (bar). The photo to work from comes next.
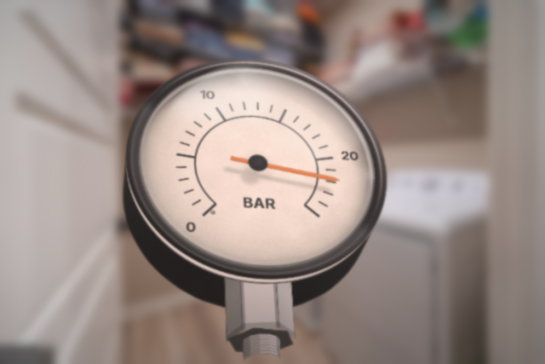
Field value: 22 bar
